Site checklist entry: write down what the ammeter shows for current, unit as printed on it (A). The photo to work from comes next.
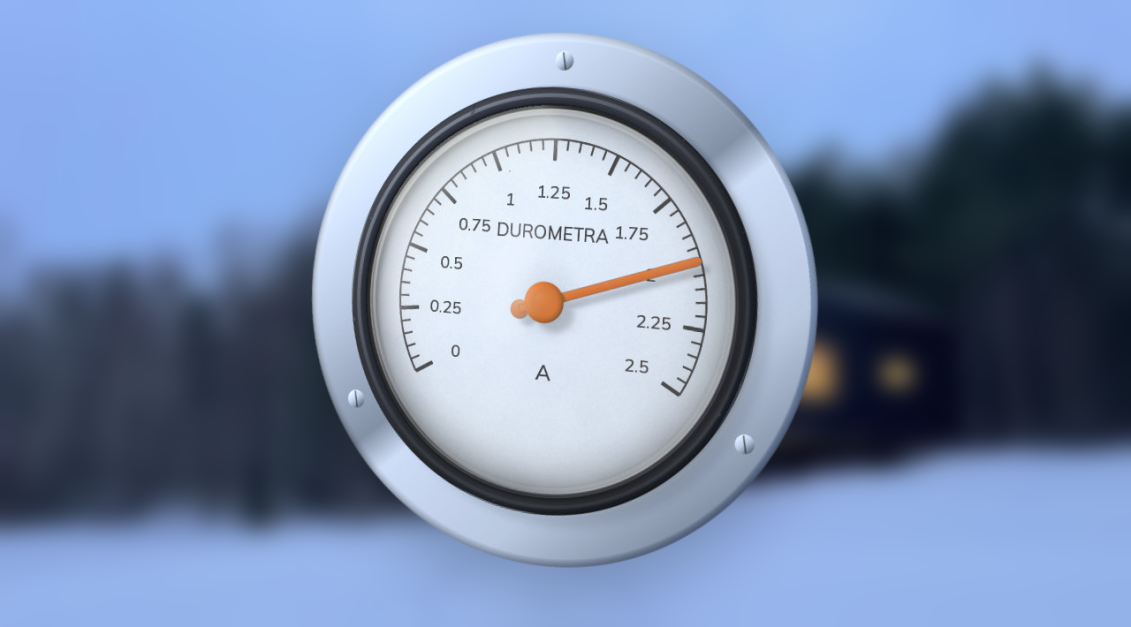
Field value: 2 A
